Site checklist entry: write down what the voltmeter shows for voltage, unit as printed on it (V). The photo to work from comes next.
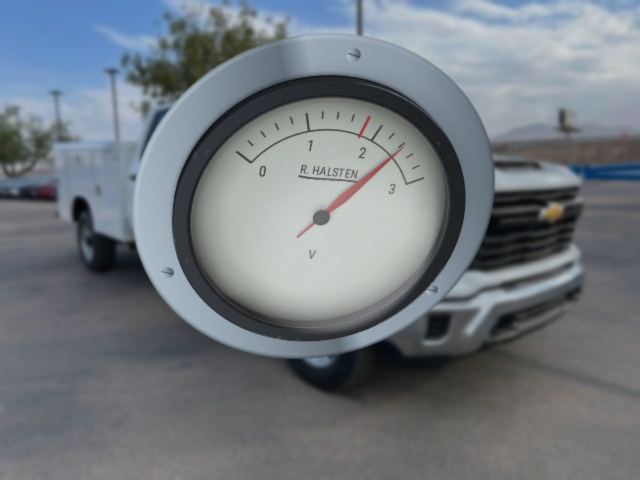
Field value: 2.4 V
